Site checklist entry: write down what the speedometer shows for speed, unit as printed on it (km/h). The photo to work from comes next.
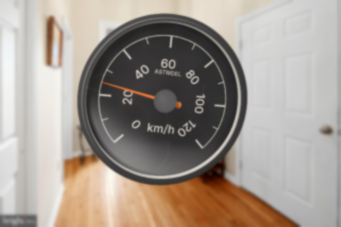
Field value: 25 km/h
